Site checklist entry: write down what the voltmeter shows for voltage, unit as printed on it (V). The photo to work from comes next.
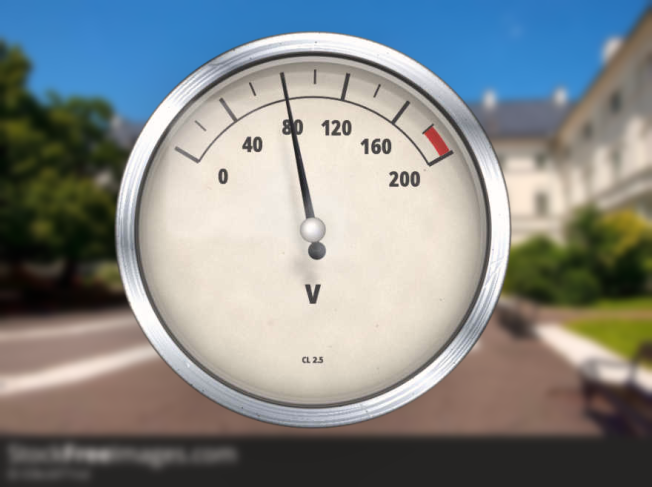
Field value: 80 V
